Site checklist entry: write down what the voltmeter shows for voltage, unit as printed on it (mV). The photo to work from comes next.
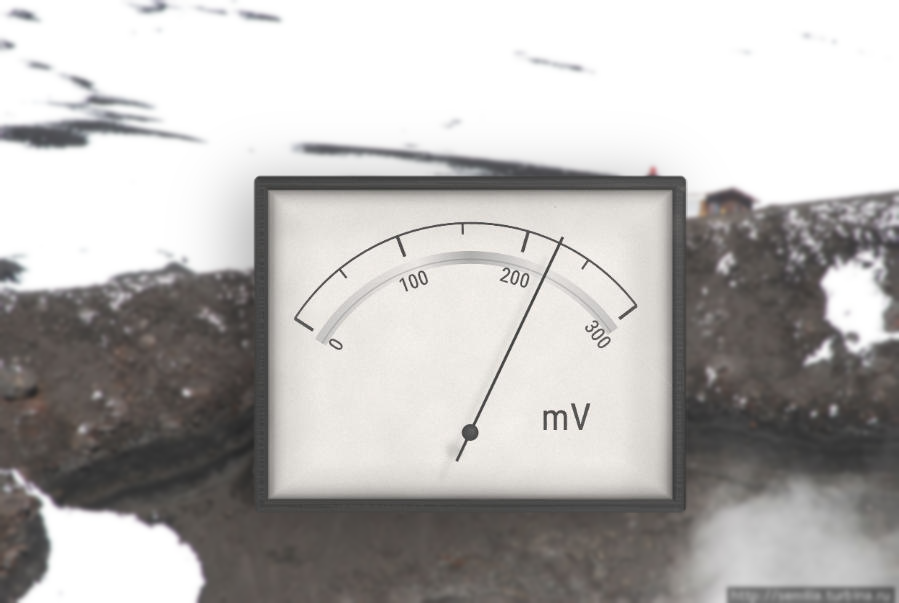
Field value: 225 mV
